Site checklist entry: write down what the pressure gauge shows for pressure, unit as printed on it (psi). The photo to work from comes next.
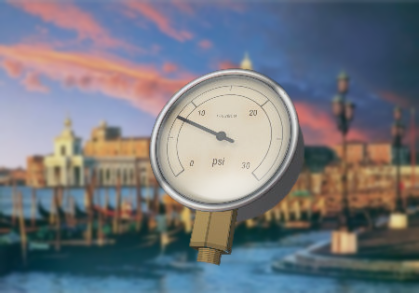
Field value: 7.5 psi
